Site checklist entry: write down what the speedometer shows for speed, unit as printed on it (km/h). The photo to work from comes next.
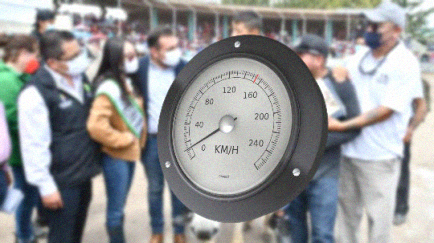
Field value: 10 km/h
